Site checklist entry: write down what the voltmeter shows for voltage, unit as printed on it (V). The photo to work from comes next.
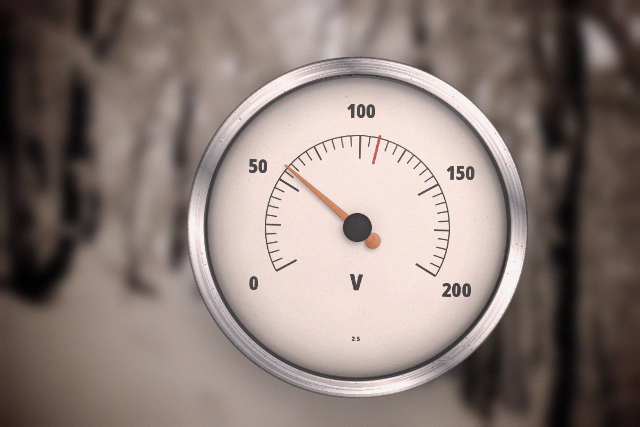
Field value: 57.5 V
